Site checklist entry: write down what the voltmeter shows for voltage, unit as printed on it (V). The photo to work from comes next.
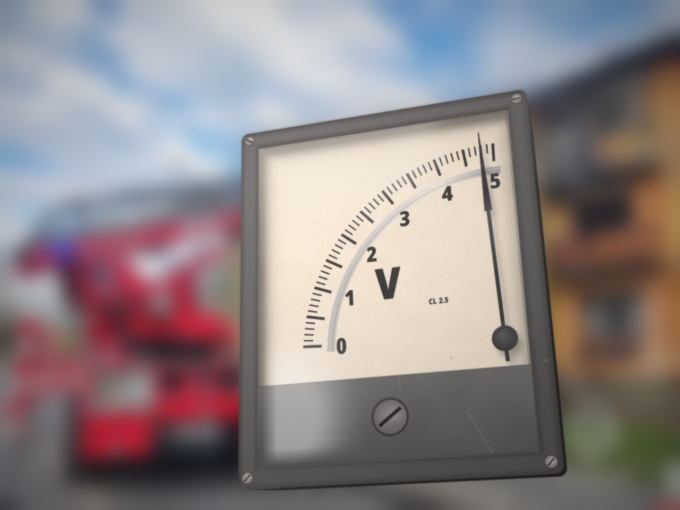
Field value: 4.8 V
